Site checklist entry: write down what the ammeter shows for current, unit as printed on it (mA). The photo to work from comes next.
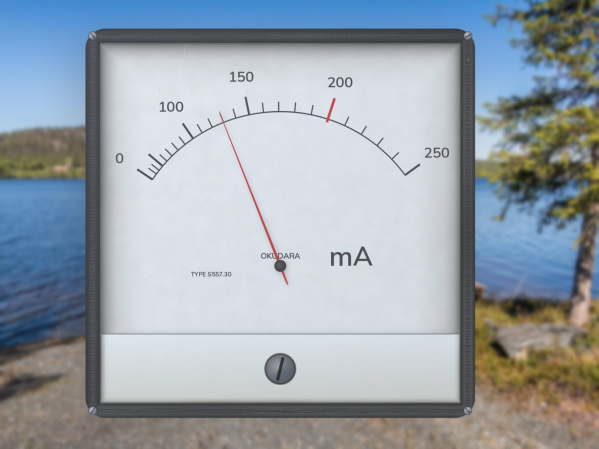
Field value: 130 mA
